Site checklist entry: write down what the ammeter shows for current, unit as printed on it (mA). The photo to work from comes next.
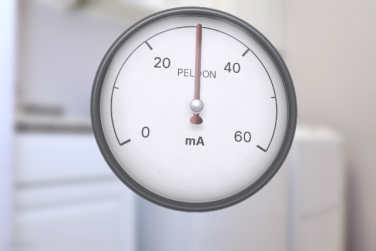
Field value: 30 mA
